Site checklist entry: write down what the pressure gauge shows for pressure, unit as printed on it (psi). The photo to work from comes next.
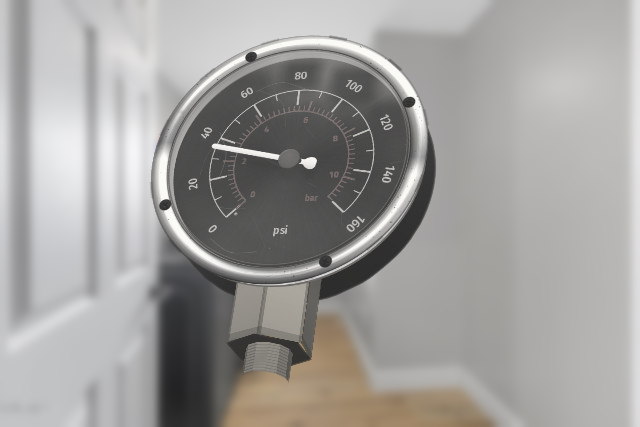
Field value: 35 psi
